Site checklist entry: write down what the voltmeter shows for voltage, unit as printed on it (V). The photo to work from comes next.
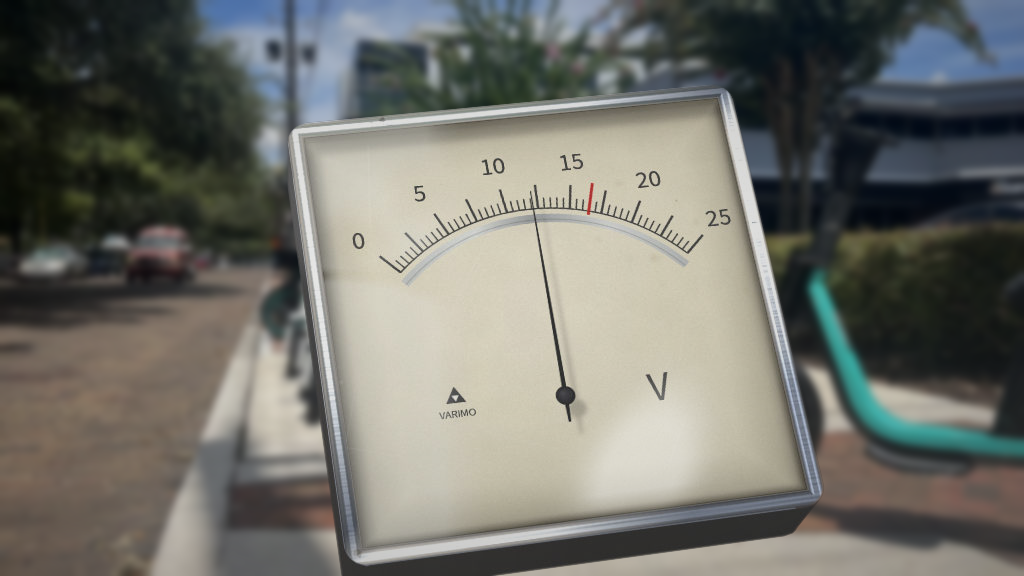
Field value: 12 V
